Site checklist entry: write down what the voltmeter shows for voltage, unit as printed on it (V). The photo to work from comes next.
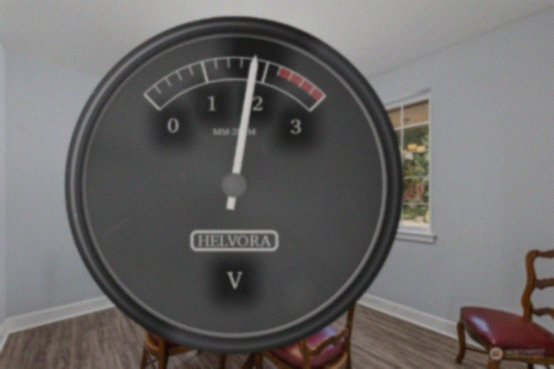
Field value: 1.8 V
